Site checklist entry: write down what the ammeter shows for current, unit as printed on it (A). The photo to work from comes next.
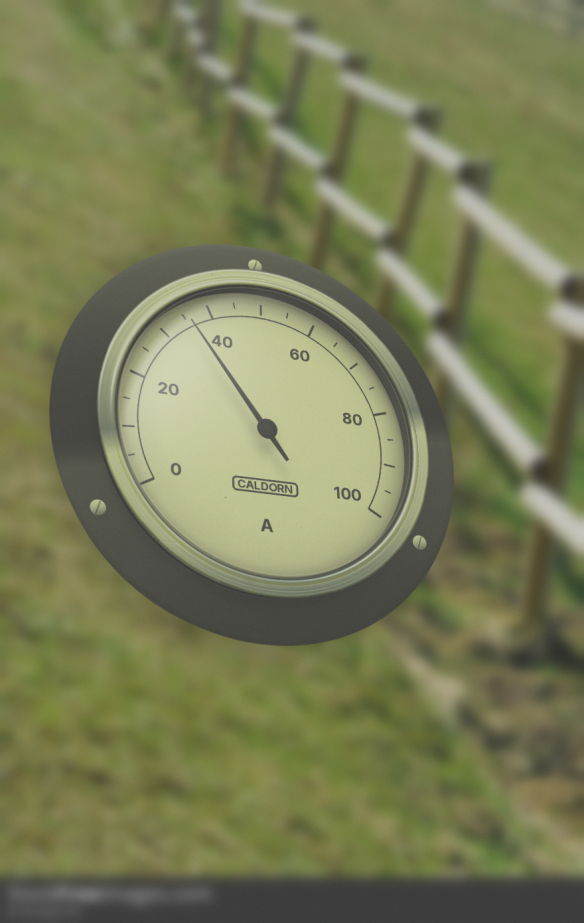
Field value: 35 A
